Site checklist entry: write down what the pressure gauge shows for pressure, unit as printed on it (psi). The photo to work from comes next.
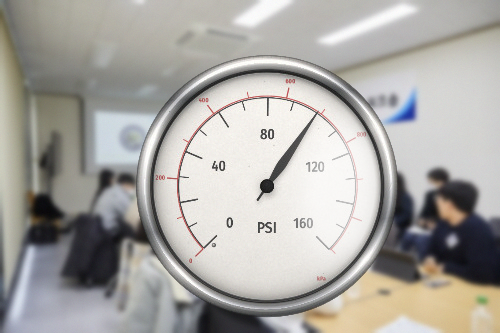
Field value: 100 psi
